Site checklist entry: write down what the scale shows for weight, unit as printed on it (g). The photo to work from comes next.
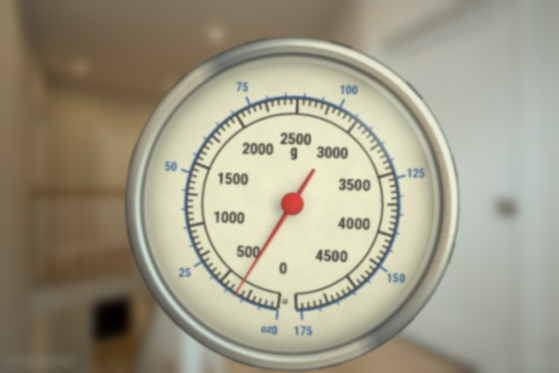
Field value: 350 g
